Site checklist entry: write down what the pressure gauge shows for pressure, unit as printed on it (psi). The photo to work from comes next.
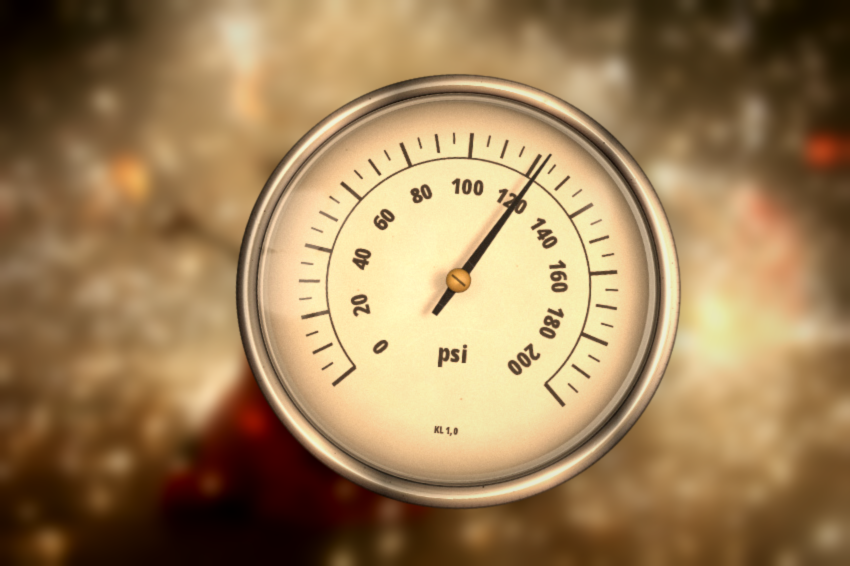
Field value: 122.5 psi
